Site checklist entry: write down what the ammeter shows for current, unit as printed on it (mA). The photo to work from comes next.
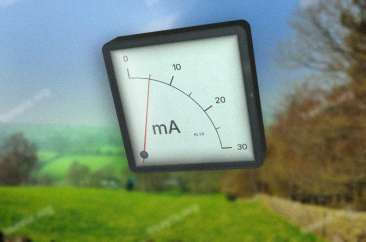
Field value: 5 mA
